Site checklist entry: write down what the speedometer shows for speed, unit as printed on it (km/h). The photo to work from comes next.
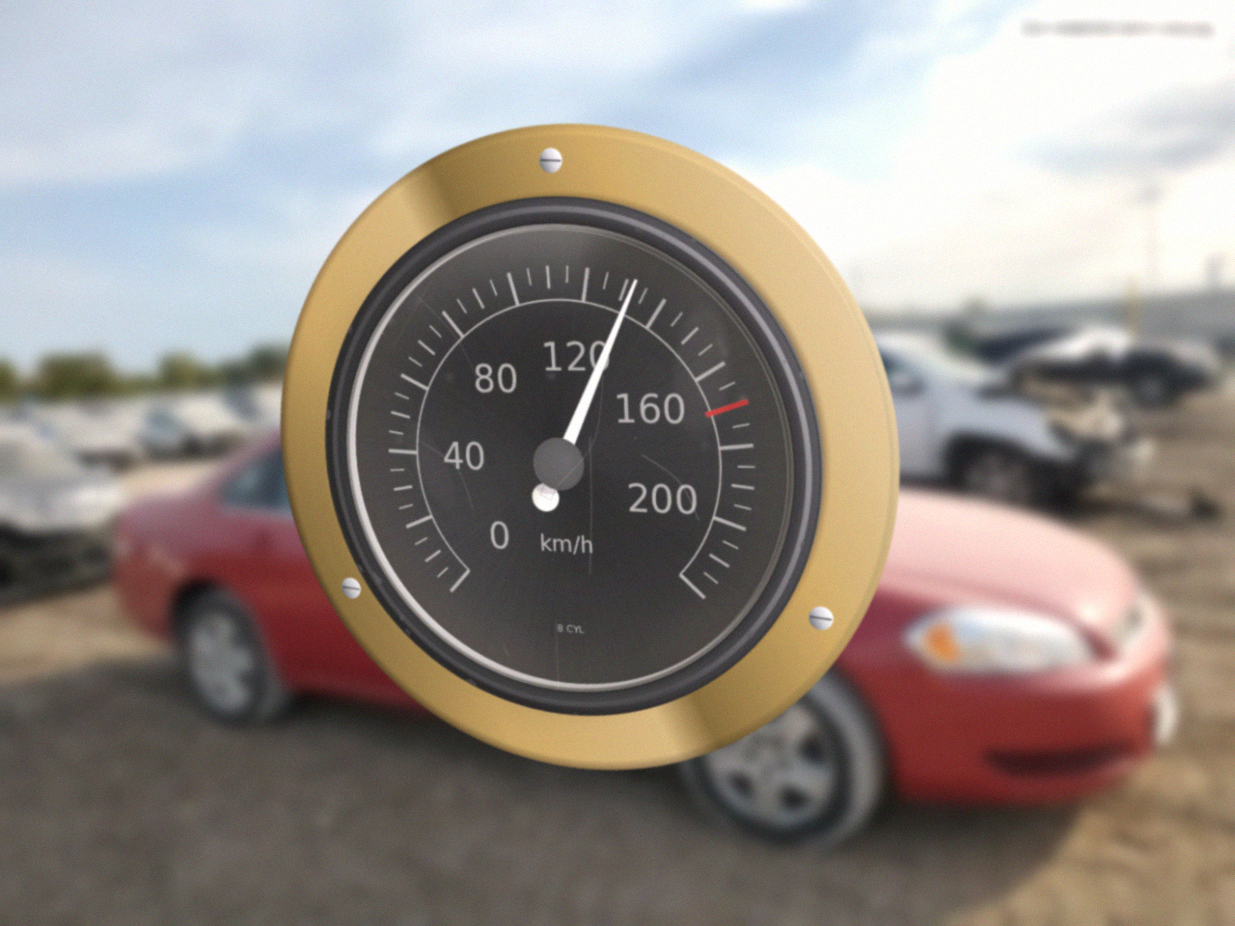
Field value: 132.5 km/h
